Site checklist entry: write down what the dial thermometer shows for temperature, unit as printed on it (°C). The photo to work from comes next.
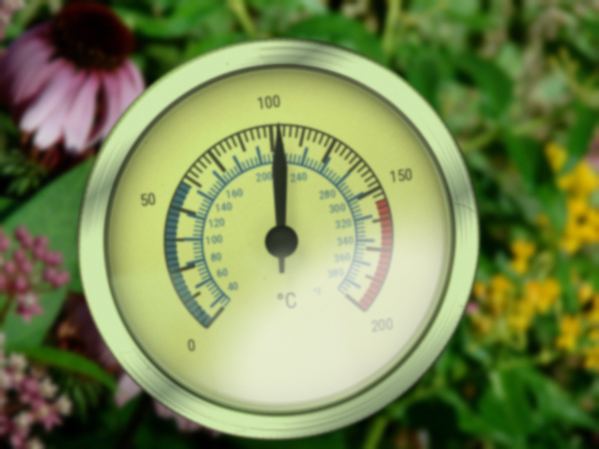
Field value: 102.5 °C
